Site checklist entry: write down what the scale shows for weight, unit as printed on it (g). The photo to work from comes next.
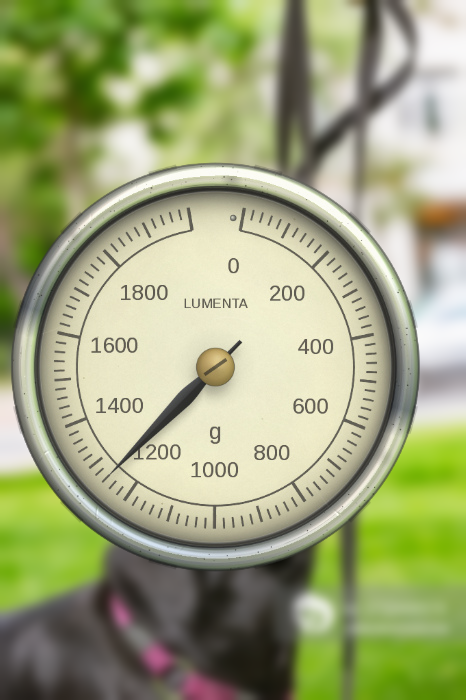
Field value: 1260 g
